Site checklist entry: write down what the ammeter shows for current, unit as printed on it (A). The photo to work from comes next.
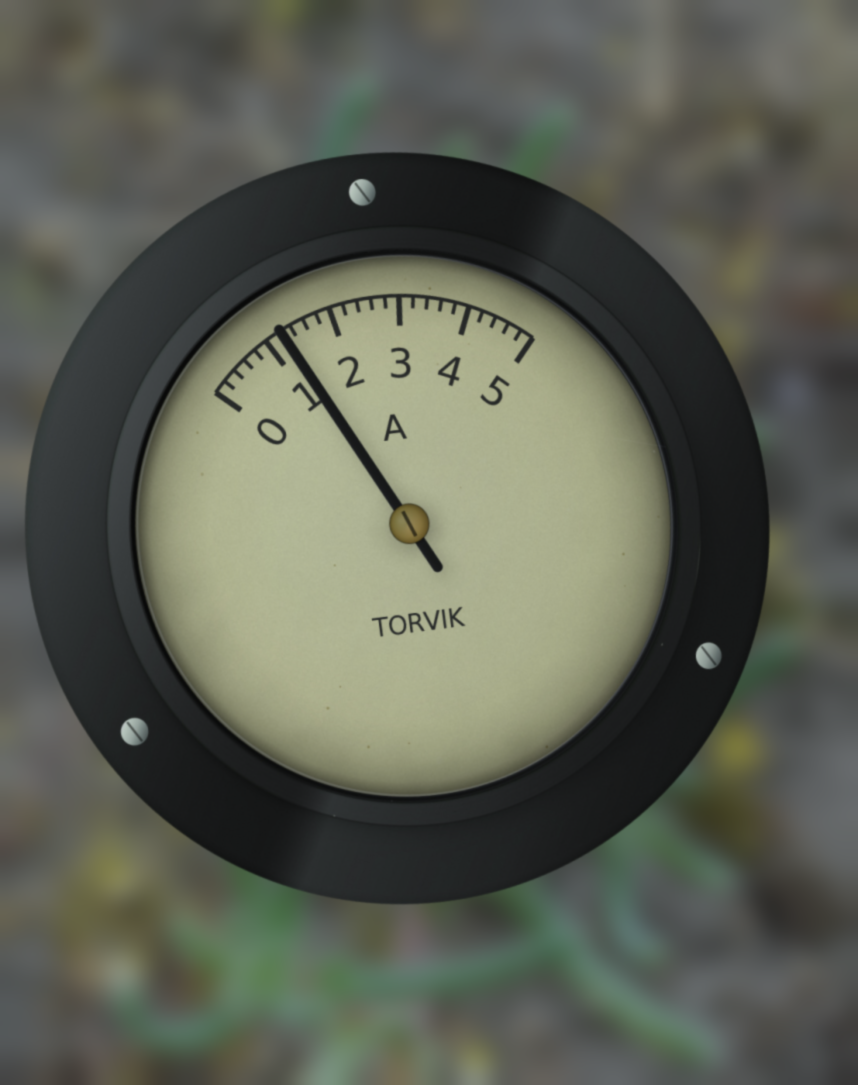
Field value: 1.2 A
